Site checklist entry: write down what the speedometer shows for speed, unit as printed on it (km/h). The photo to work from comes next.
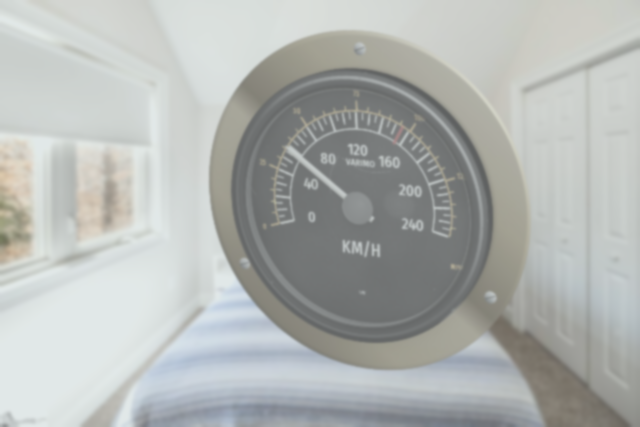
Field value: 60 km/h
